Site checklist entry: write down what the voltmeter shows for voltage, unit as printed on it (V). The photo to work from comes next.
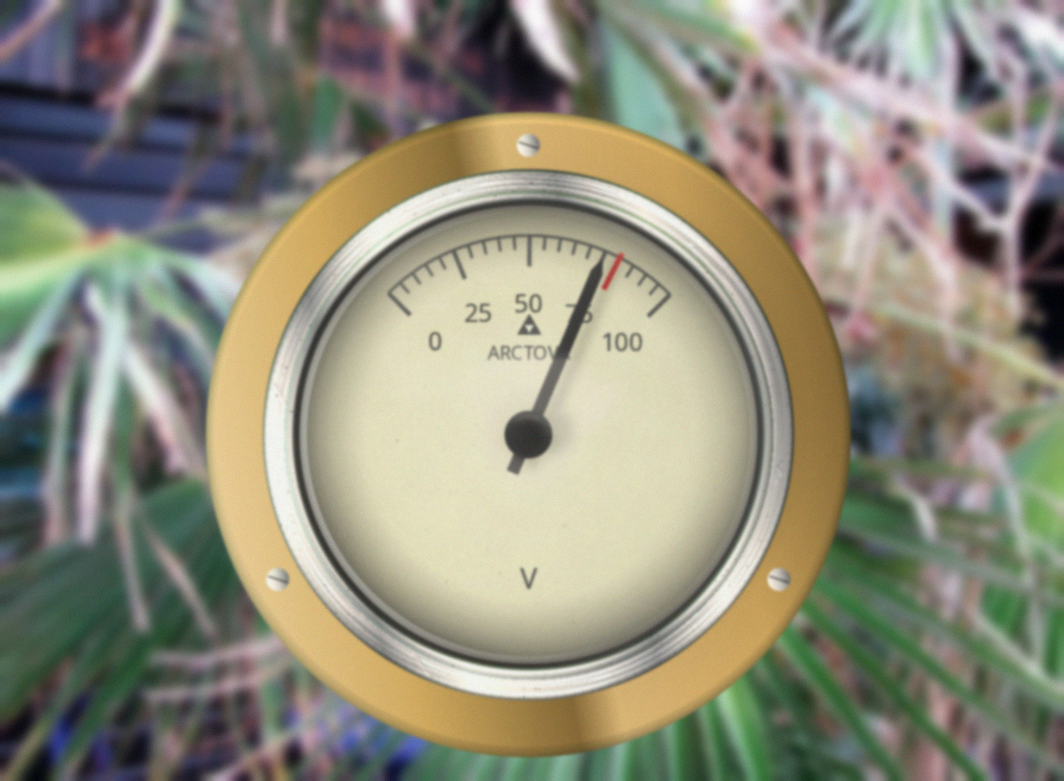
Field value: 75 V
